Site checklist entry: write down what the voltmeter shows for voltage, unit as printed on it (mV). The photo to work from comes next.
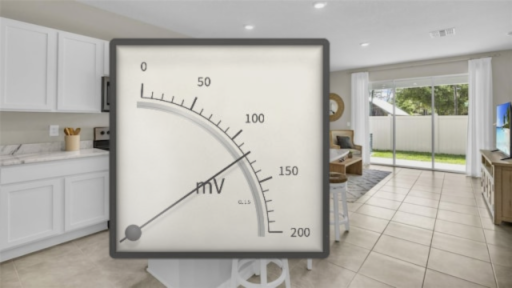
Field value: 120 mV
